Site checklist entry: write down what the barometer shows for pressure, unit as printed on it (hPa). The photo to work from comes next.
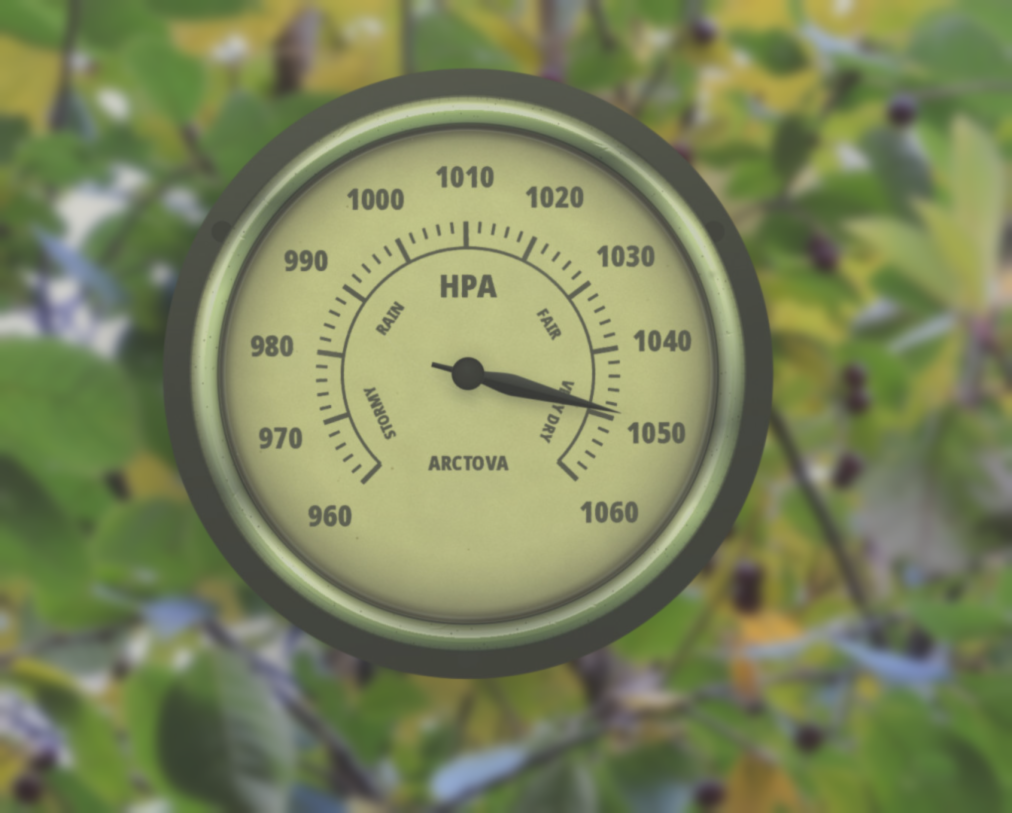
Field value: 1049 hPa
